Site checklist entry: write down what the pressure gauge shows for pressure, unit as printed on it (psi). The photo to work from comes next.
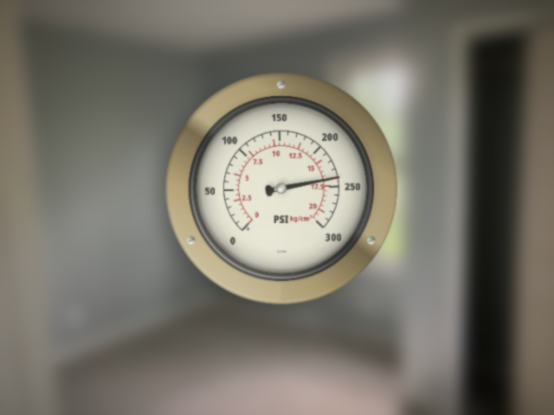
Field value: 240 psi
